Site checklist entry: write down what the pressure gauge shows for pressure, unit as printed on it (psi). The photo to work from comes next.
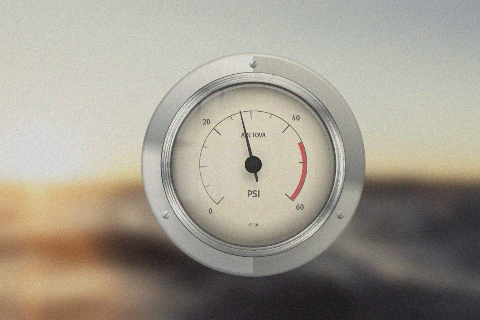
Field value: 27.5 psi
